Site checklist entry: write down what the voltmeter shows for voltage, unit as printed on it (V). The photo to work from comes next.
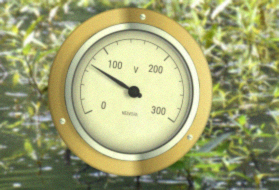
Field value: 70 V
